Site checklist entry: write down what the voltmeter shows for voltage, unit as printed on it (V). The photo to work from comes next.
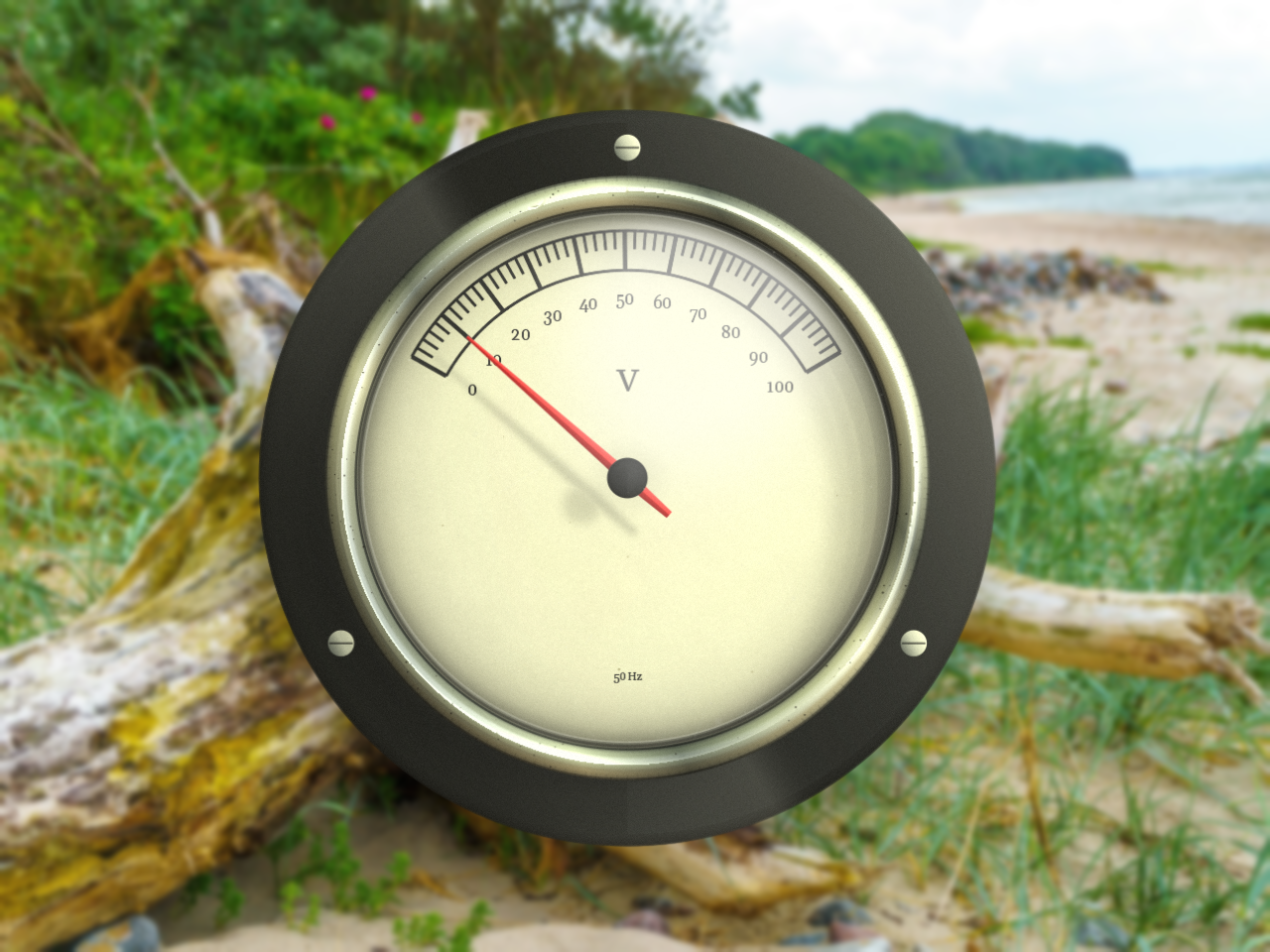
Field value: 10 V
